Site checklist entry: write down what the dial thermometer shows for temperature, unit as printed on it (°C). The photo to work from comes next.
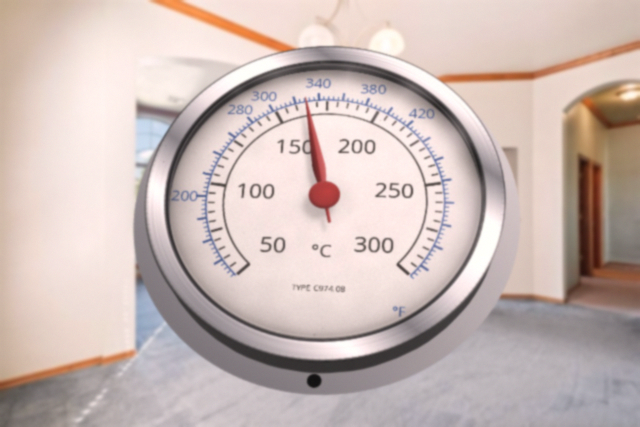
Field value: 165 °C
